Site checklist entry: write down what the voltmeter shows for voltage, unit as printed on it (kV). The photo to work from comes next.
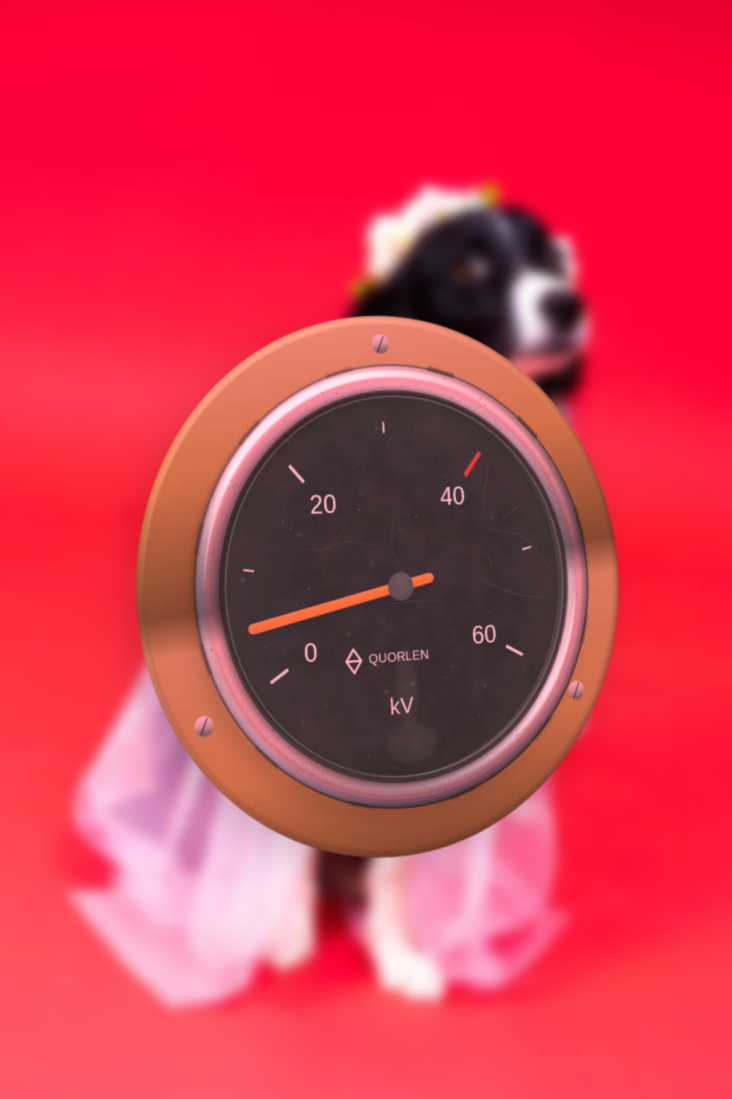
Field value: 5 kV
